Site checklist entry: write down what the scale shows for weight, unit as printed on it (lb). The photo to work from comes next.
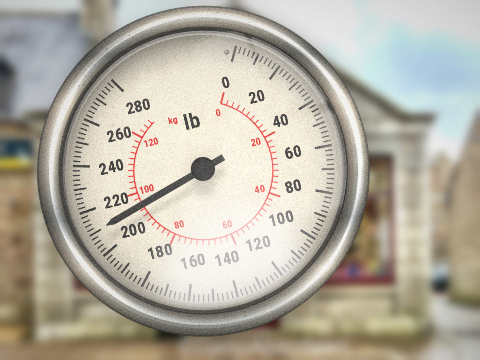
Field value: 210 lb
